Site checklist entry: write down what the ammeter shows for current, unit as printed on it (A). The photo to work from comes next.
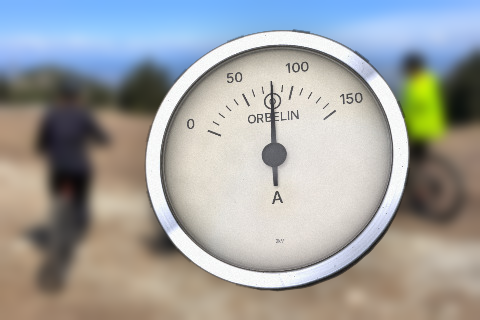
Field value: 80 A
